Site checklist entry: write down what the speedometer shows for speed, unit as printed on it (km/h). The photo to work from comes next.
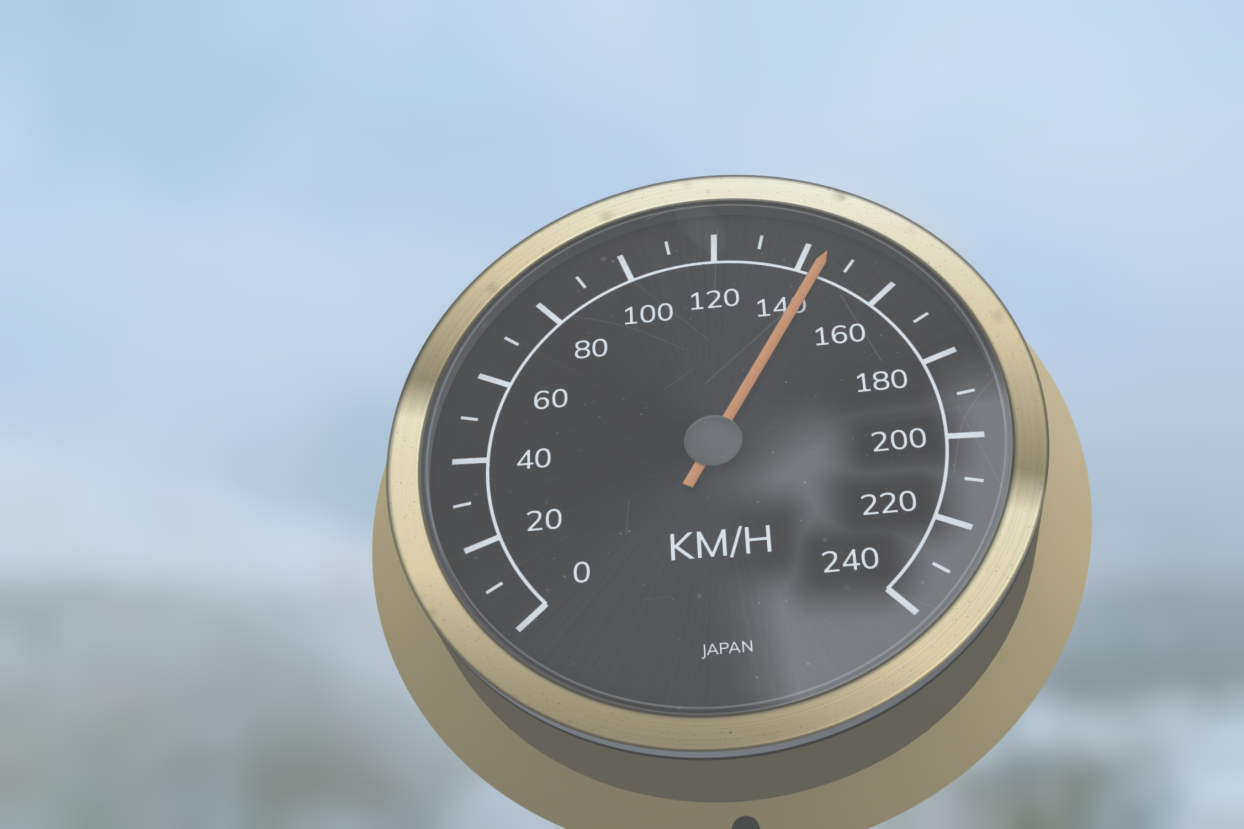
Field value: 145 km/h
